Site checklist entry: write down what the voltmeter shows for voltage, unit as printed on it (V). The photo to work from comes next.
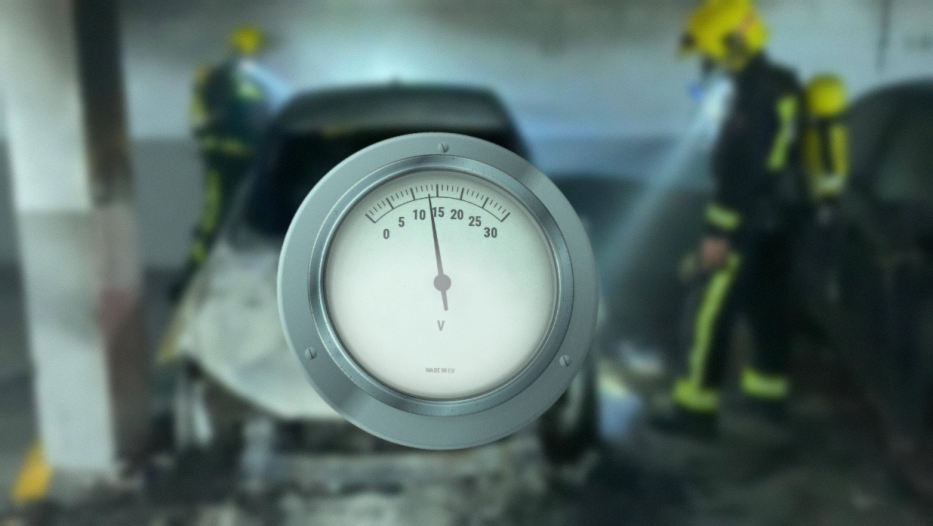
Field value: 13 V
